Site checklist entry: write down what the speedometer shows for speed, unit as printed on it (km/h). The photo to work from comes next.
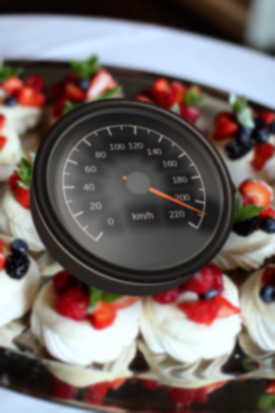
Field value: 210 km/h
